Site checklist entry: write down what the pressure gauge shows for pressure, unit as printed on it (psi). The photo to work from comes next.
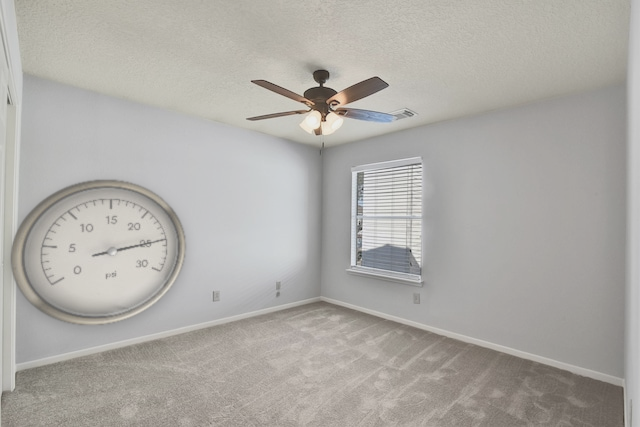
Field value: 25 psi
